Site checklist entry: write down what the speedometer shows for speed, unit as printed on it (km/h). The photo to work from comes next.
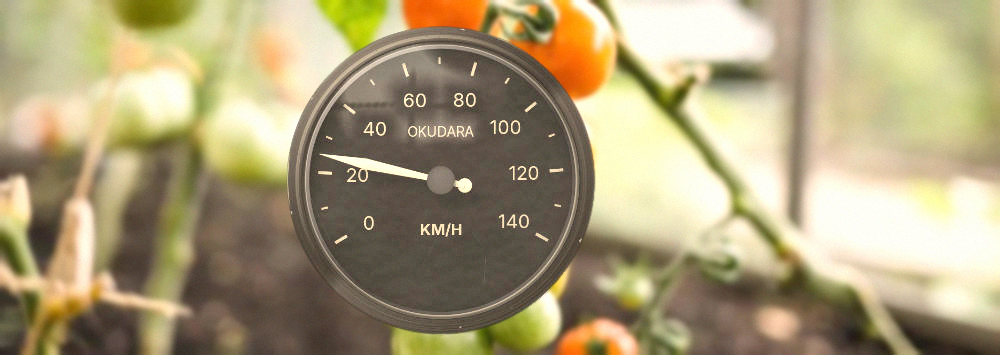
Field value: 25 km/h
